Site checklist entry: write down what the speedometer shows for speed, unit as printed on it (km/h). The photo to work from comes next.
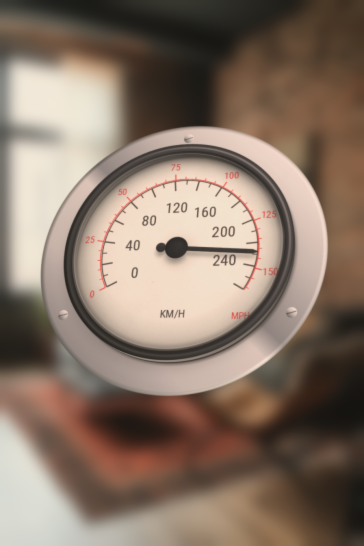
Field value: 230 km/h
